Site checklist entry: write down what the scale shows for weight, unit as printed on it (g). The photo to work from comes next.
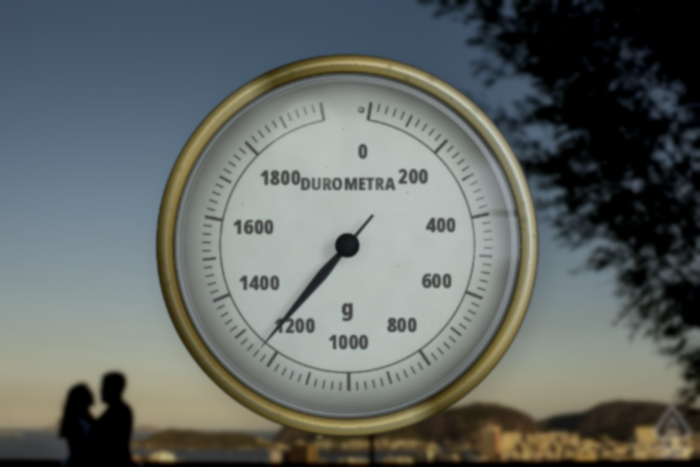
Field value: 1240 g
